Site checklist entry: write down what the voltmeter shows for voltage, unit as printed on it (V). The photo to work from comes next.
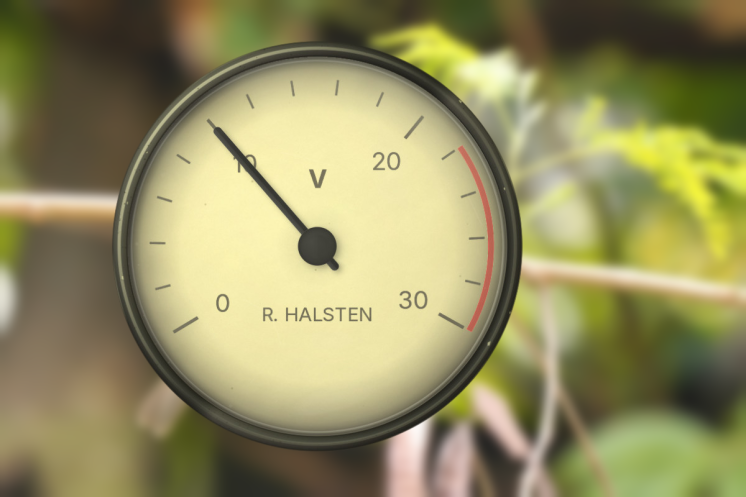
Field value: 10 V
